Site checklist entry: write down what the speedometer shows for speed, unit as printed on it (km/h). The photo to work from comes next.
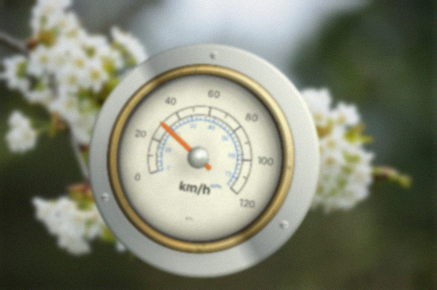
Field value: 30 km/h
